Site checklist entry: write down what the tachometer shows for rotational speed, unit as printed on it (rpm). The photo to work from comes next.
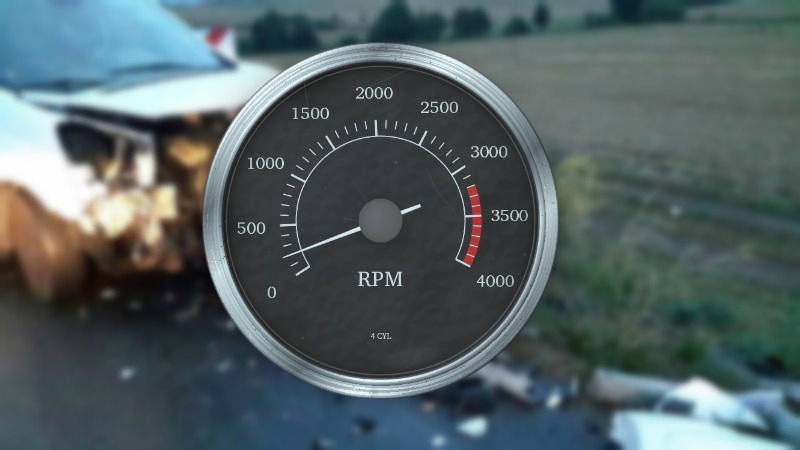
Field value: 200 rpm
